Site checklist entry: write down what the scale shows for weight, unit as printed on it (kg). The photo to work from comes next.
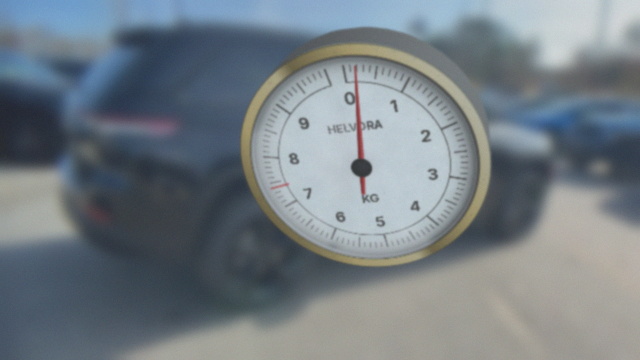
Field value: 0.2 kg
